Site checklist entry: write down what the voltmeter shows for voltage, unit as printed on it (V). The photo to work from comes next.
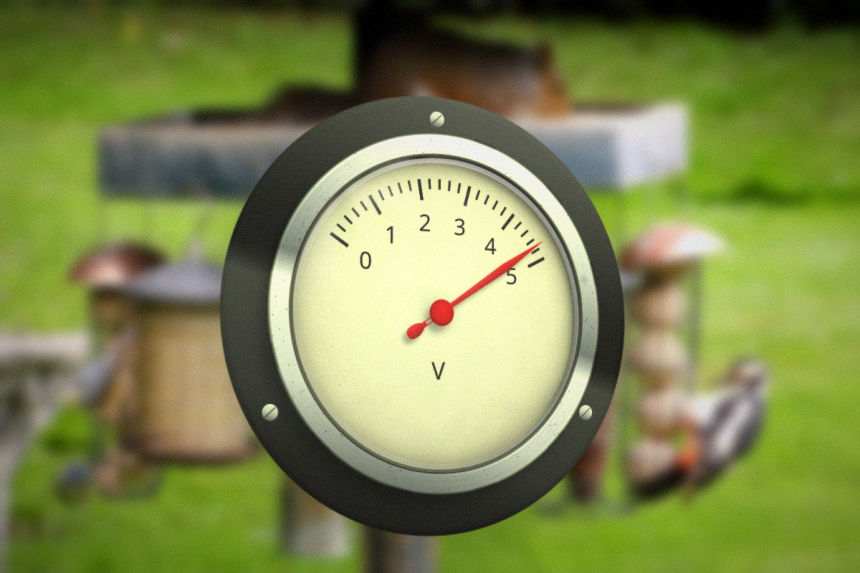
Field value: 4.7 V
